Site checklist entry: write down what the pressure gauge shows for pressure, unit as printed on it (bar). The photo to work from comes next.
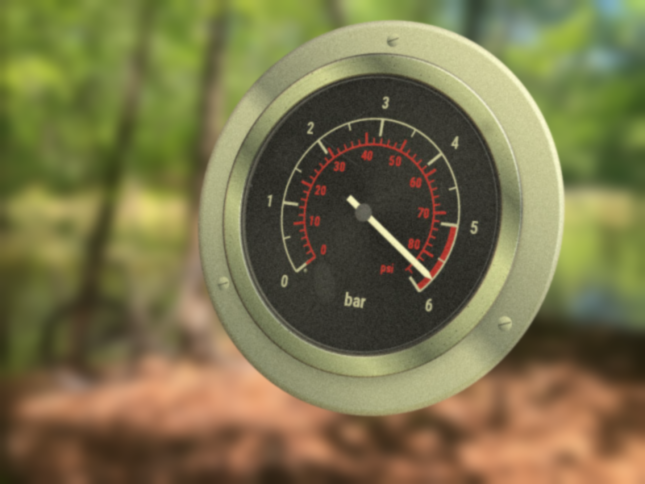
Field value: 5.75 bar
